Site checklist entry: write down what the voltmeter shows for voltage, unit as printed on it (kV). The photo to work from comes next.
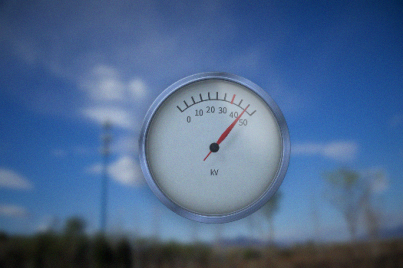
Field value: 45 kV
